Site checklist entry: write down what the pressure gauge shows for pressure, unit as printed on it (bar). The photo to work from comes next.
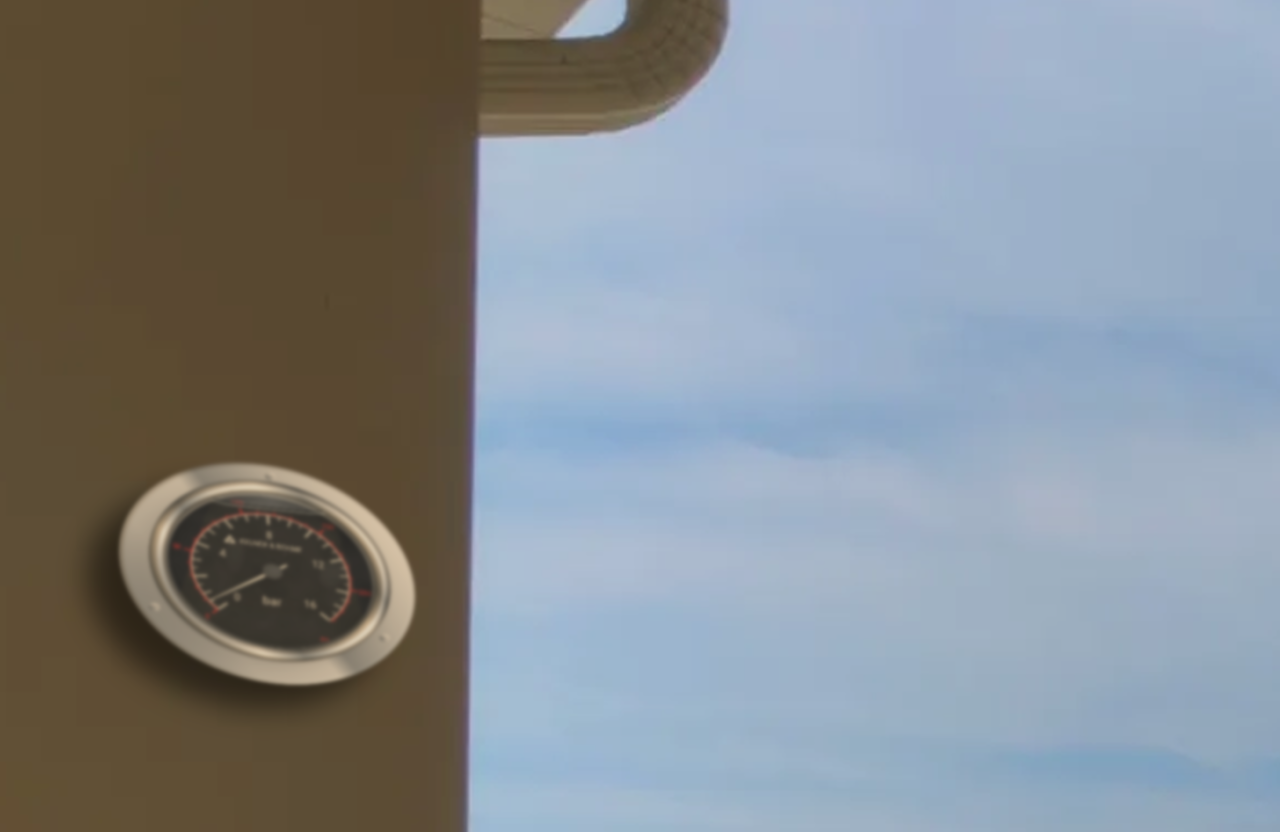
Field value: 0.5 bar
